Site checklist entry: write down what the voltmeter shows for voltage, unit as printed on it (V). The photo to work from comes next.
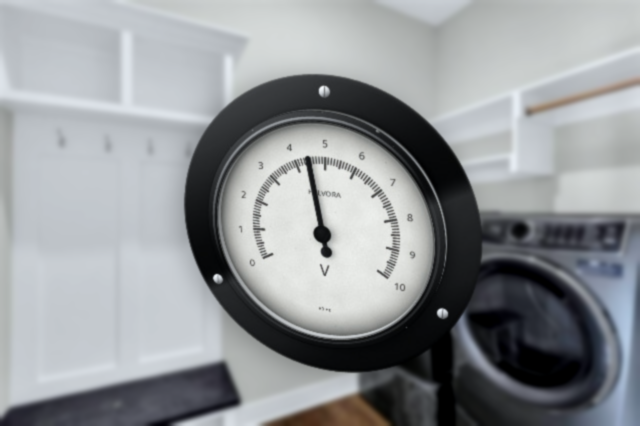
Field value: 4.5 V
